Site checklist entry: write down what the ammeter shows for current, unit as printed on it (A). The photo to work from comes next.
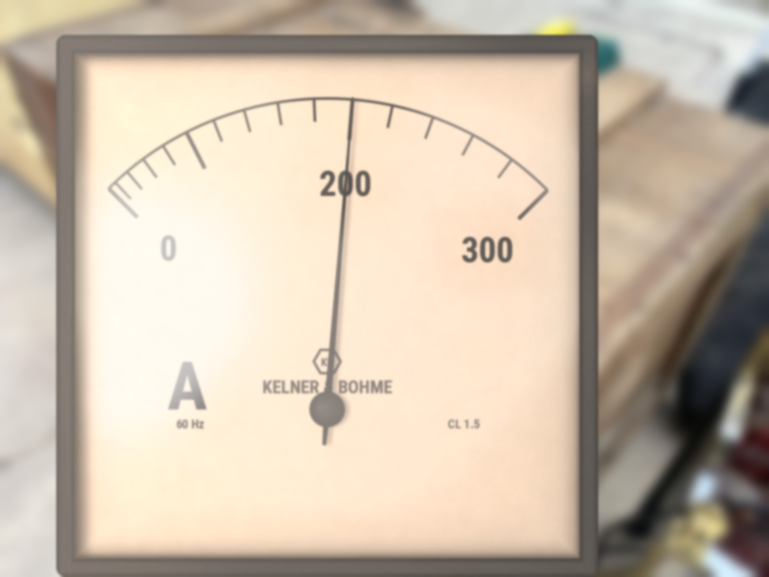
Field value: 200 A
